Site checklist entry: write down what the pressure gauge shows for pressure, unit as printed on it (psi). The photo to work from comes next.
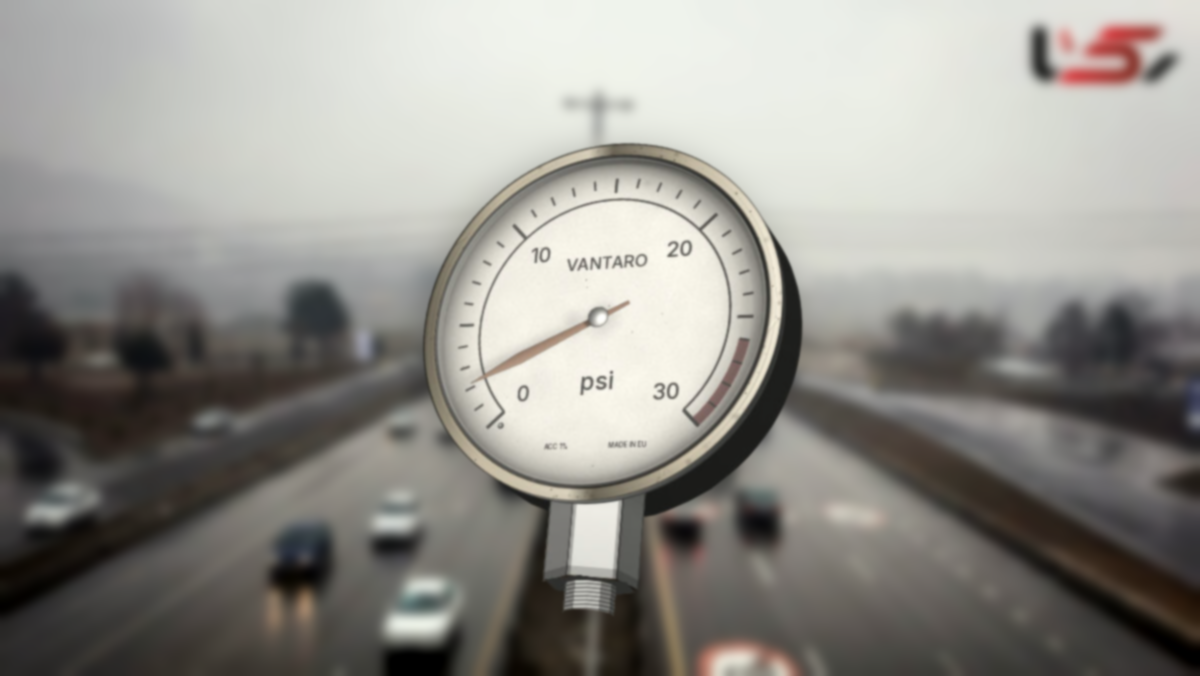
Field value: 2 psi
